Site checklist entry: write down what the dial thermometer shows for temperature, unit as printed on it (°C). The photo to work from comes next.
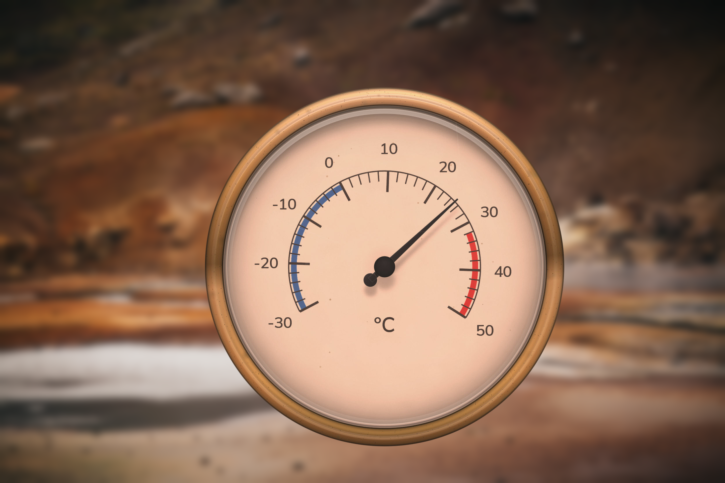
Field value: 25 °C
